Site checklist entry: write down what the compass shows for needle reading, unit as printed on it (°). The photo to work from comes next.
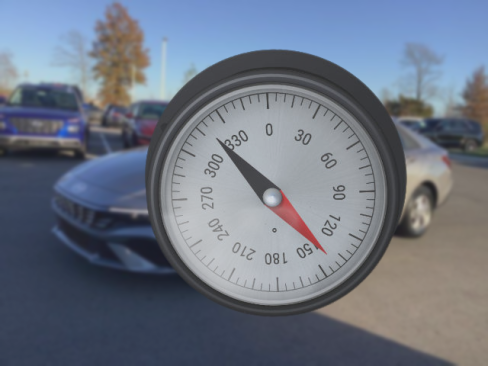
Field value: 140 °
